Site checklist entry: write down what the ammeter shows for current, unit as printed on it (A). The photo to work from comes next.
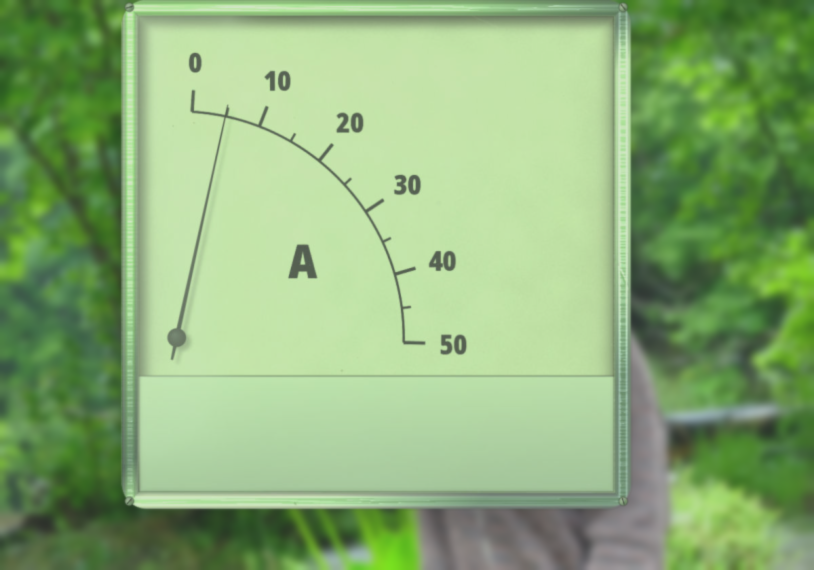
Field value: 5 A
